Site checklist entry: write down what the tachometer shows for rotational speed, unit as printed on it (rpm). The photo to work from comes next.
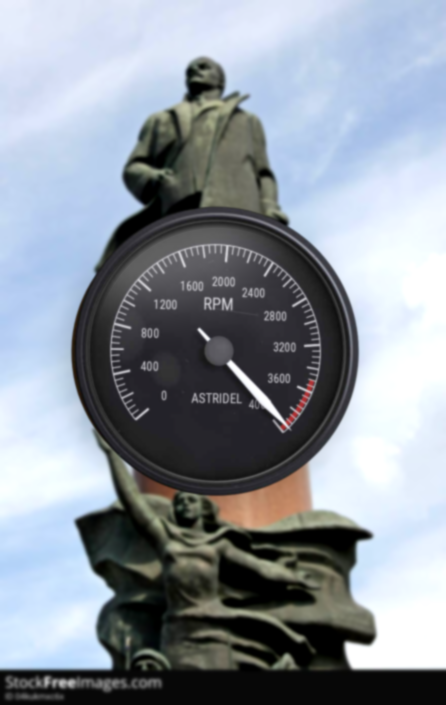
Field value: 3950 rpm
